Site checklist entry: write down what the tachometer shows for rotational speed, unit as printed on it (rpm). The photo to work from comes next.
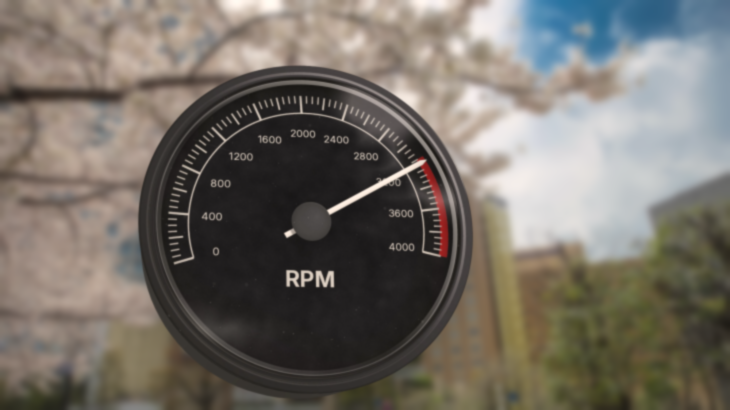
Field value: 3200 rpm
